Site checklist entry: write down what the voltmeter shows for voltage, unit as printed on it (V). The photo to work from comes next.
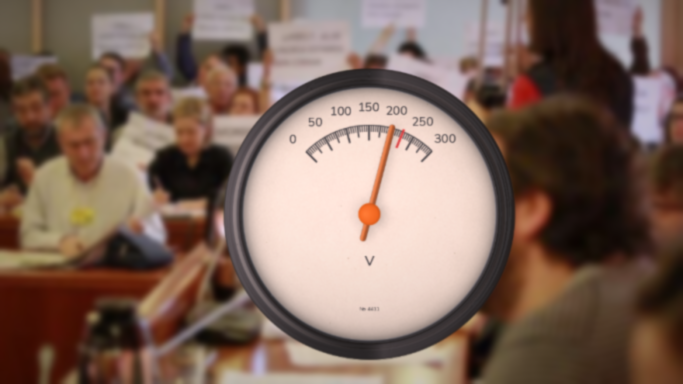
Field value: 200 V
